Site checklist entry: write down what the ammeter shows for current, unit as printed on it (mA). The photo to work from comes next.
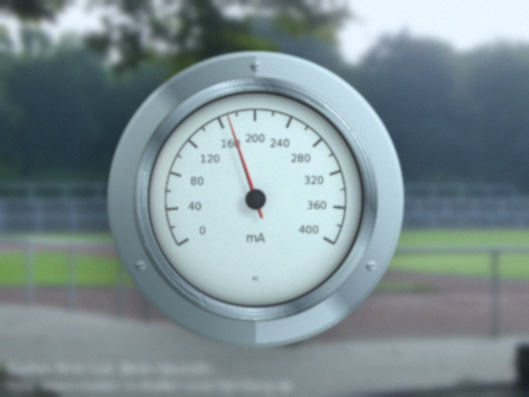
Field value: 170 mA
